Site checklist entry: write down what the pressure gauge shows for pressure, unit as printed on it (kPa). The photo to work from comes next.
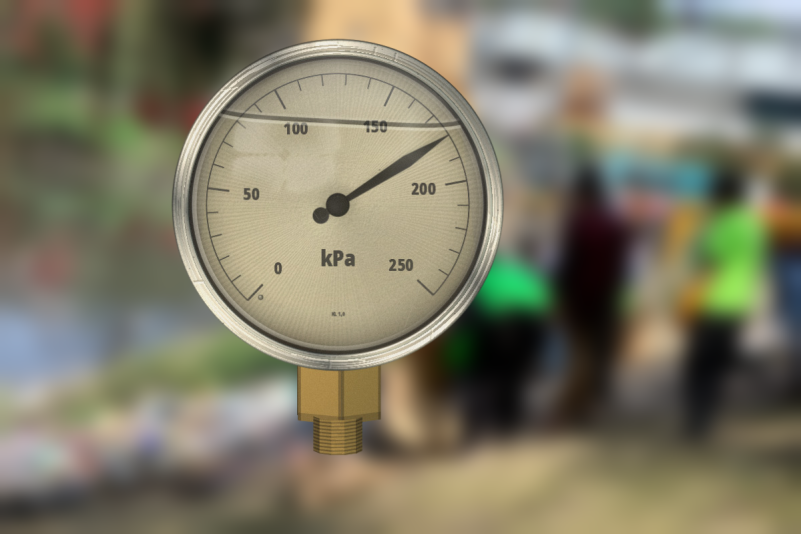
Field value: 180 kPa
